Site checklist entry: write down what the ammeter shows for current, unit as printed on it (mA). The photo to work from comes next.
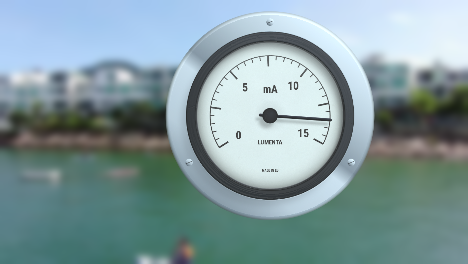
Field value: 13.5 mA
